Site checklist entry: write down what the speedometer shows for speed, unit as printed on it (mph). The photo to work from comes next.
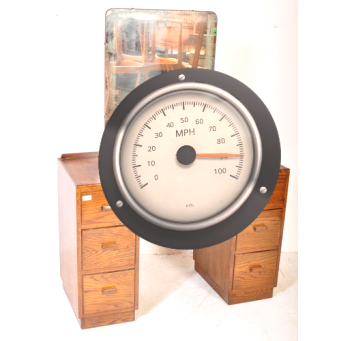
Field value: 90 mph
